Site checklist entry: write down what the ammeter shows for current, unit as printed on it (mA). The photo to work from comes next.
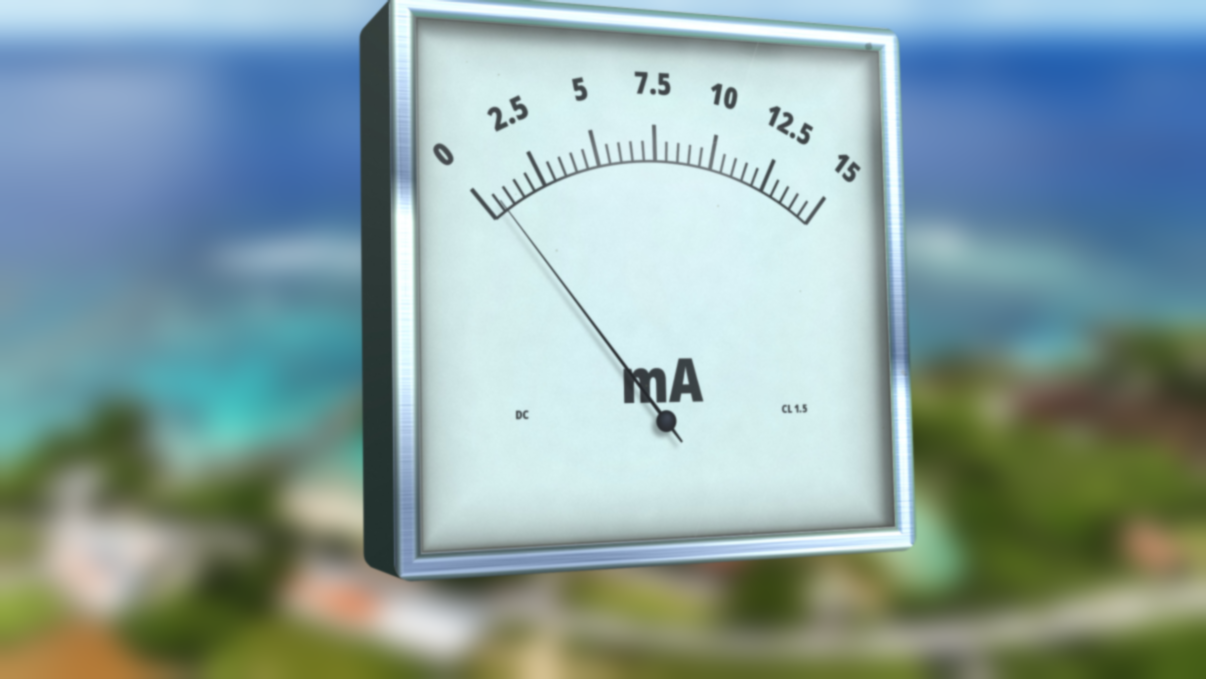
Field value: 0.5 mA
